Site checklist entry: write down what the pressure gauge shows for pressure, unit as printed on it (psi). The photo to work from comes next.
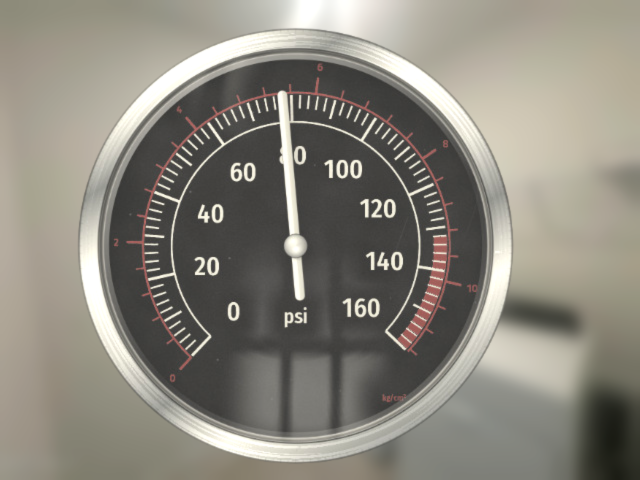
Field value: 78 psi
